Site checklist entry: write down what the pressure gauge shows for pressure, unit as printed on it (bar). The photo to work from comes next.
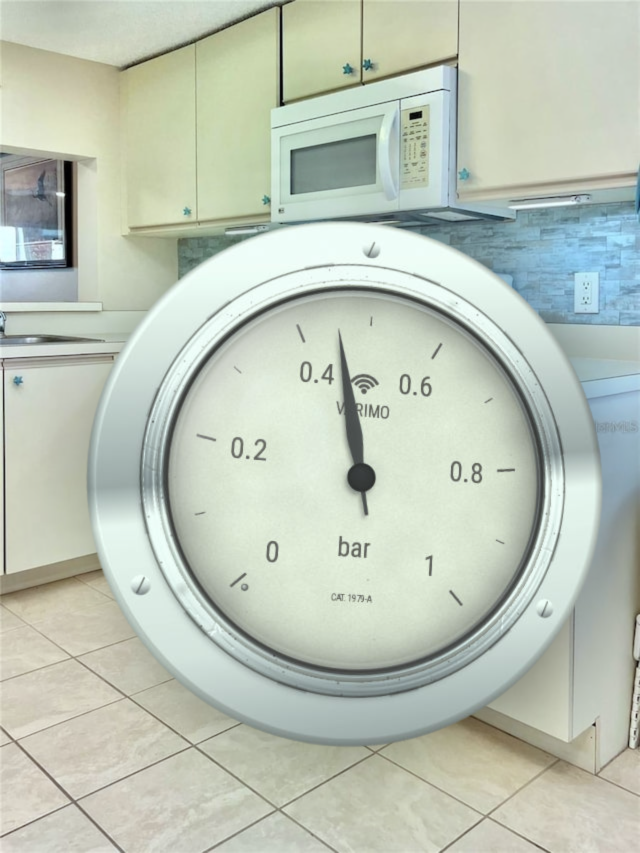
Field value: 0.45 bar
